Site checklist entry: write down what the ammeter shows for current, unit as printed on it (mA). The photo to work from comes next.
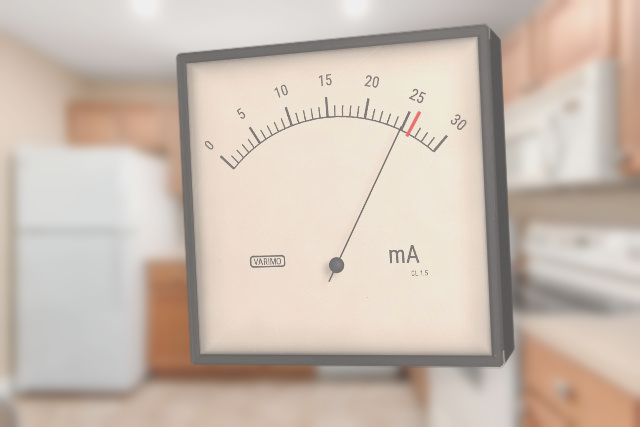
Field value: 25 mA
